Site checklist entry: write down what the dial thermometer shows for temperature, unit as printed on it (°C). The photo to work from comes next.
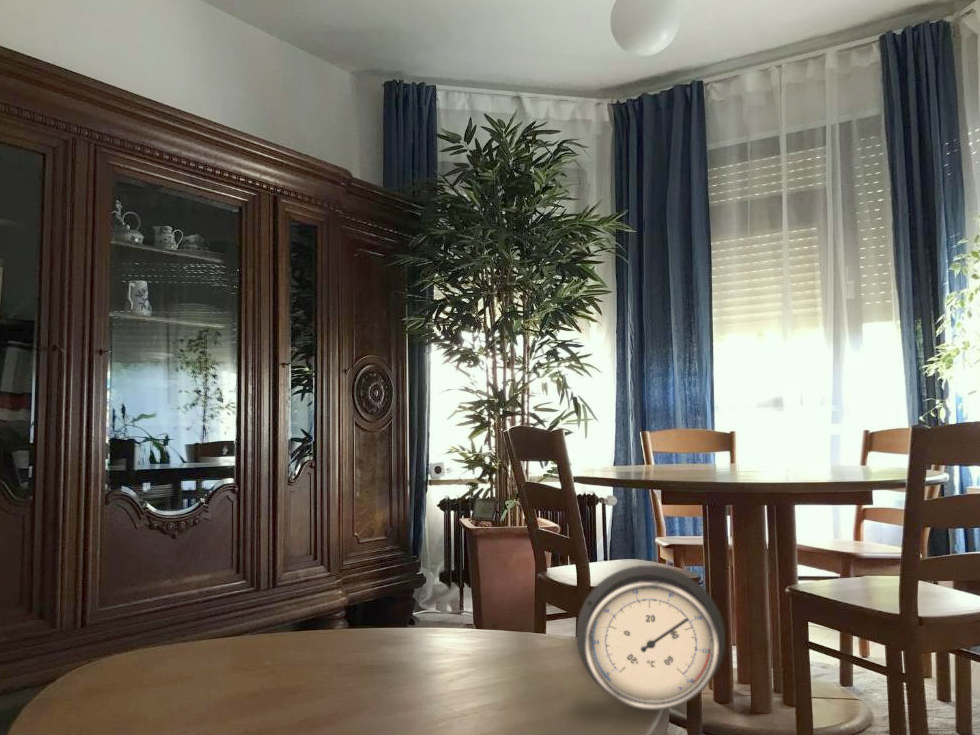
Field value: 36 °C
